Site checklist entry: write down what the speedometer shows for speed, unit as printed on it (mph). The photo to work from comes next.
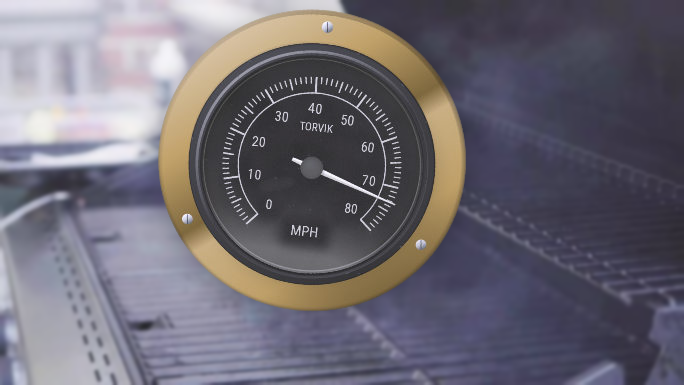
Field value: 73 mph
